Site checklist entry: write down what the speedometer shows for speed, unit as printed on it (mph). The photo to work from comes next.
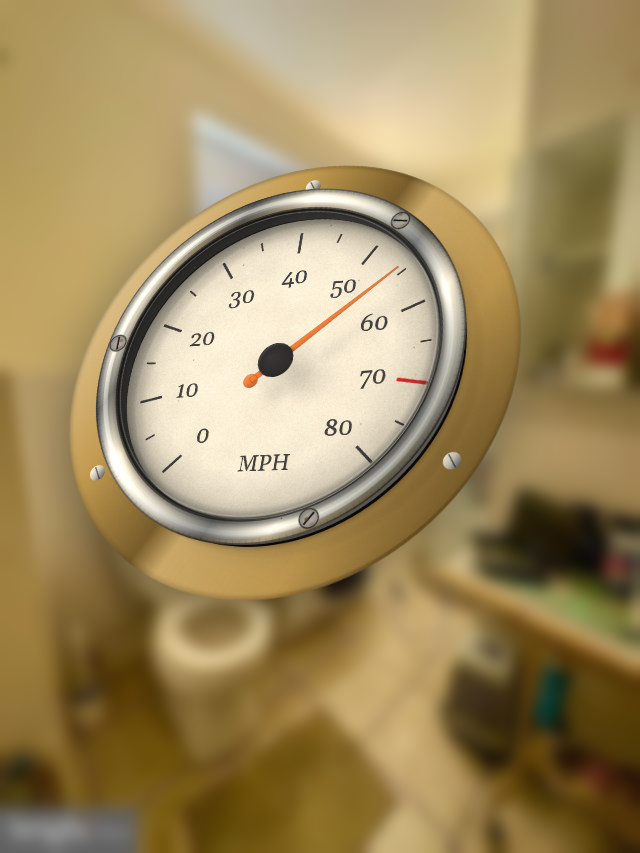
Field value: 55 mph
